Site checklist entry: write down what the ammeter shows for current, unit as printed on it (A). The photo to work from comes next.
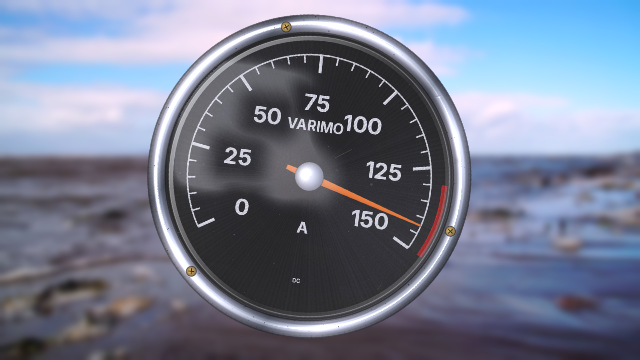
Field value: 142.5 A
